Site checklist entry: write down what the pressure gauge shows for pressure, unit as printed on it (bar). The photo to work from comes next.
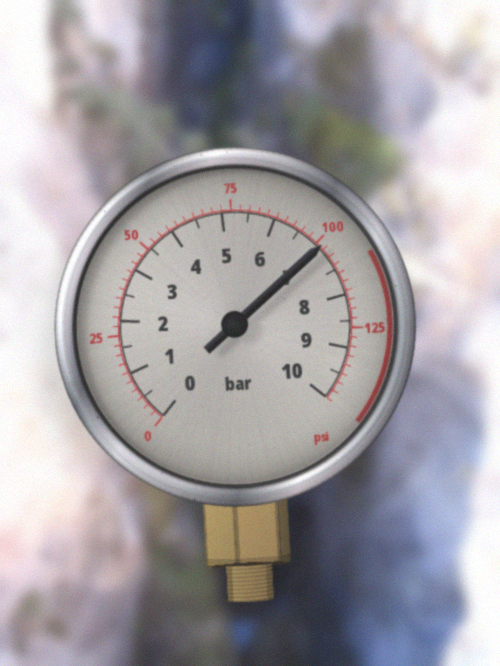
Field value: 7 bar
